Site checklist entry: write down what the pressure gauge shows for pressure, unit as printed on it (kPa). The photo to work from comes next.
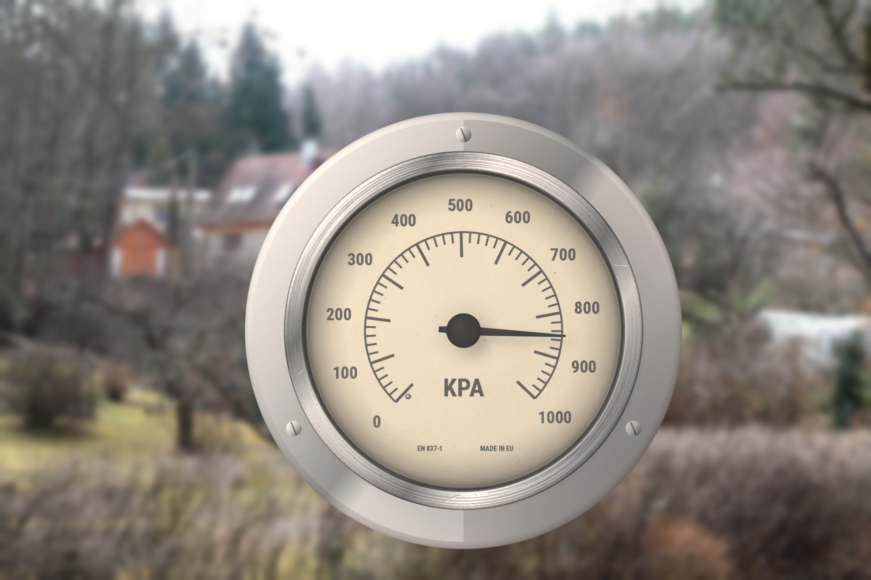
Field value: 850 kPa
